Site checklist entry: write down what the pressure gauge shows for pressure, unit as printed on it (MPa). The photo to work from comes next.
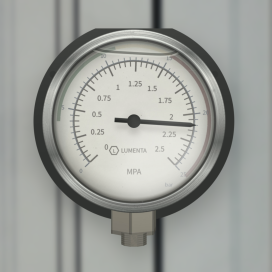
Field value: 2.1 MPa
